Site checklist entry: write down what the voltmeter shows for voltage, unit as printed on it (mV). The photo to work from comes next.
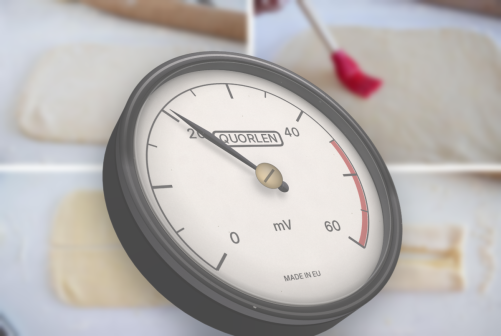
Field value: 20 mV
